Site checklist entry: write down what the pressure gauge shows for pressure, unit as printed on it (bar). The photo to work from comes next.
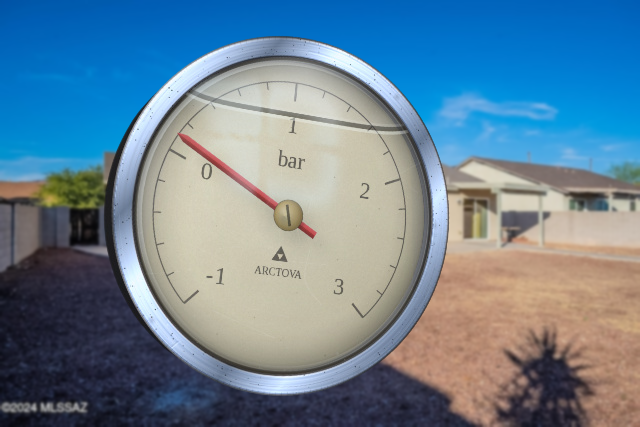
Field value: 0.1 bar
